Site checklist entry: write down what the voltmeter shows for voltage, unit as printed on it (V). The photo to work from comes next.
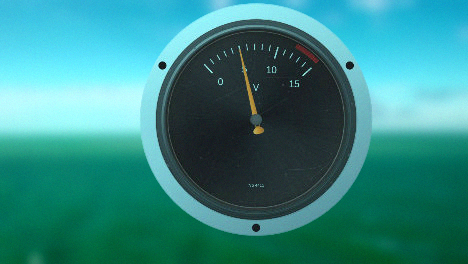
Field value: 5 V
